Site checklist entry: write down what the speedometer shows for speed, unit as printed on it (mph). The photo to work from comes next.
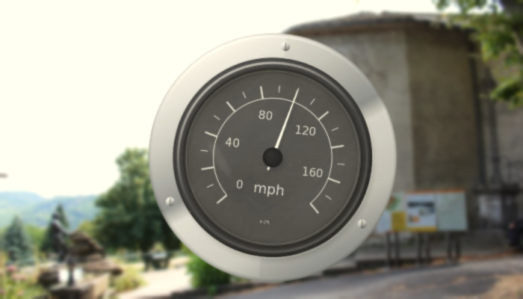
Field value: 100 mph
